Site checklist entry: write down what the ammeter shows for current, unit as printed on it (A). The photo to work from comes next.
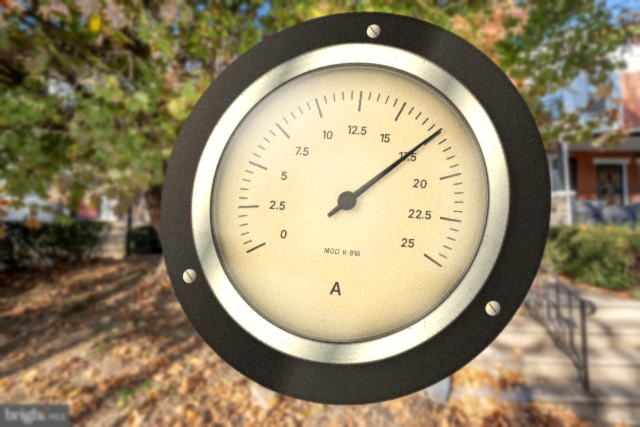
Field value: 17.5 A
